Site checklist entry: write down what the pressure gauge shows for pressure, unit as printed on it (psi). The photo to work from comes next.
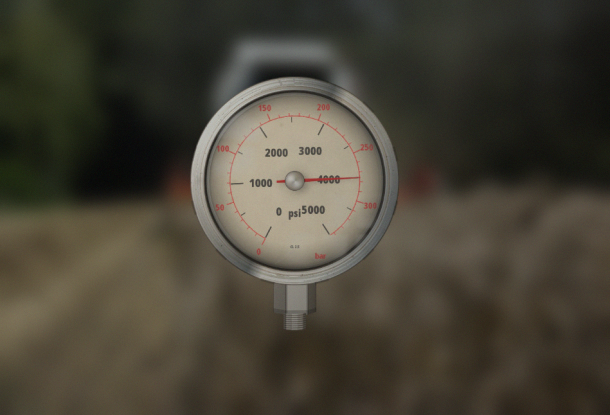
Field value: 4000 psi
